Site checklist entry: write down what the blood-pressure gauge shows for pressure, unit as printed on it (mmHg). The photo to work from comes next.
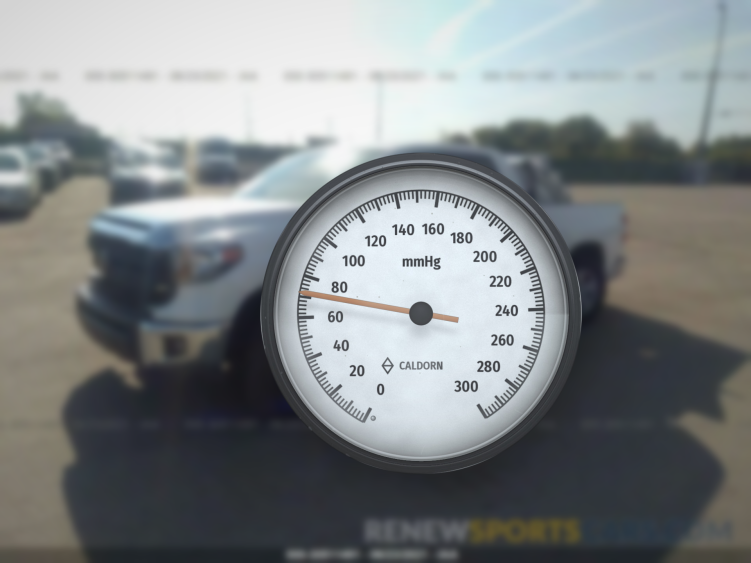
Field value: 72 mmHg
